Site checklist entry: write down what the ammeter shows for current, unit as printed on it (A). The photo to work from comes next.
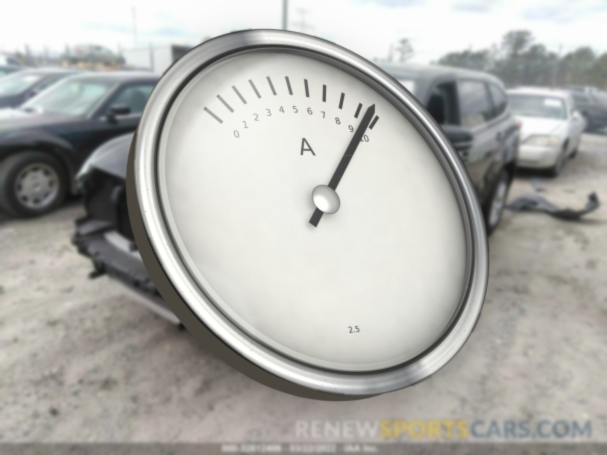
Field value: 9.5 A
